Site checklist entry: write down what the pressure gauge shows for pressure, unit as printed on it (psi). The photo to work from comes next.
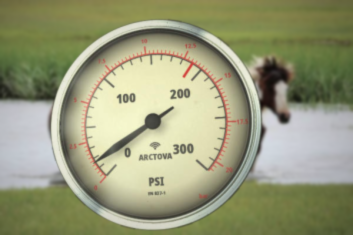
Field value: 15 psi
